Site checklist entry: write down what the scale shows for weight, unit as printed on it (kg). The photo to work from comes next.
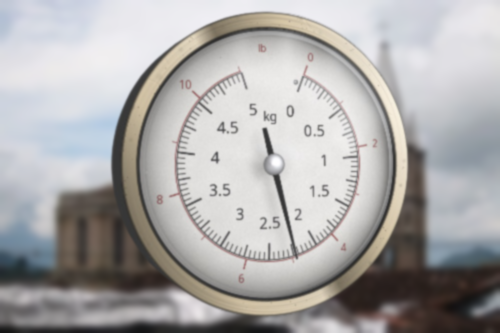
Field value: 2.25 kg
